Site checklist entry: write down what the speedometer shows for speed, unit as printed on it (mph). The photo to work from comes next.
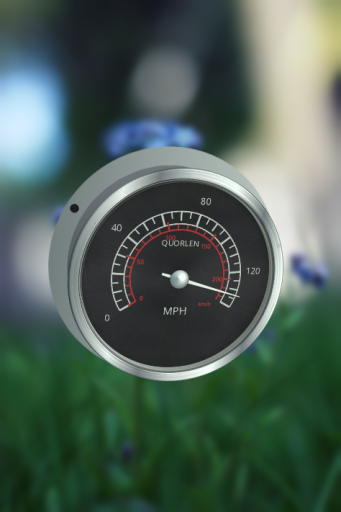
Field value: 132.5 mph
